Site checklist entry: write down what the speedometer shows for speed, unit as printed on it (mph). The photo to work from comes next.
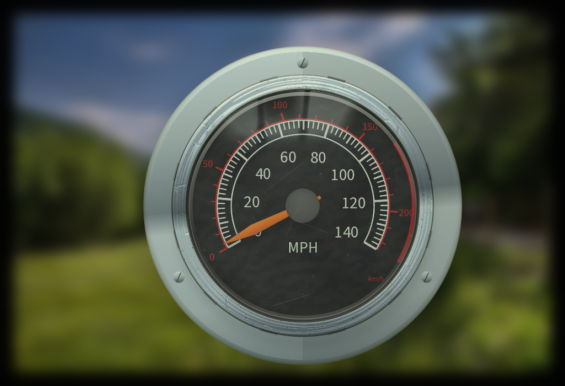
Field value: 2 mph
